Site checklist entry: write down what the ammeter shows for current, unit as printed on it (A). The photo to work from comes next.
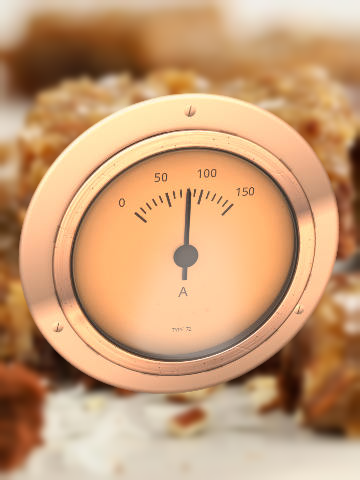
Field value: 80 A
